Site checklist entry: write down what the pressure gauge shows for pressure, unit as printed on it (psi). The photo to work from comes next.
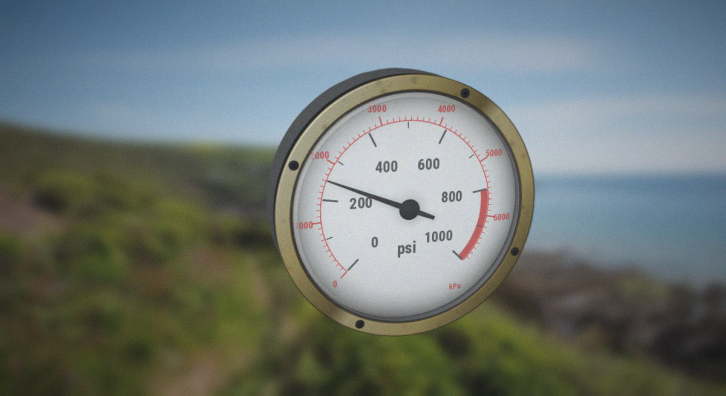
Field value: 250 psi
